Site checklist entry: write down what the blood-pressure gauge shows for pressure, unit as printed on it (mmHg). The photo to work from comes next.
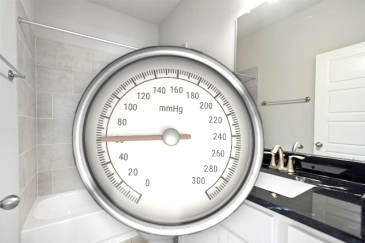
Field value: 60 mmHg
